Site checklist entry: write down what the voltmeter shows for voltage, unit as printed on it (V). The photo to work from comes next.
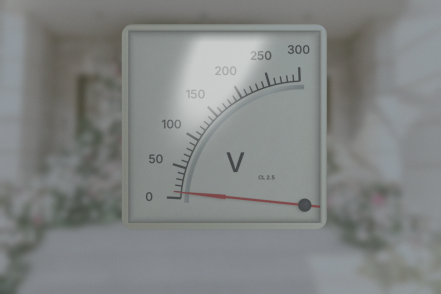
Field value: 10 V
